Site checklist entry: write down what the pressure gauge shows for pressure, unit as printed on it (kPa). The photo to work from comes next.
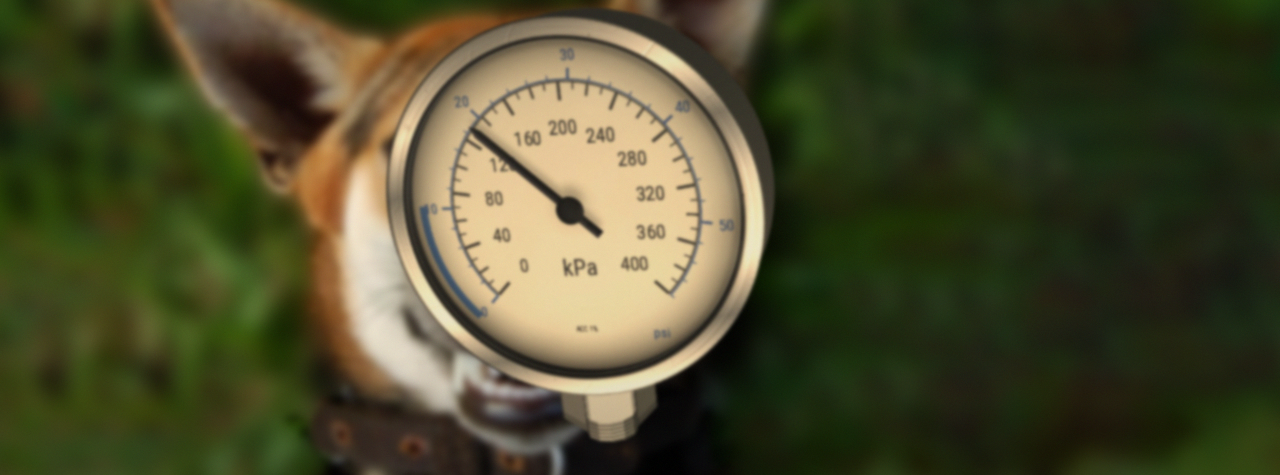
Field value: 130 kPa
